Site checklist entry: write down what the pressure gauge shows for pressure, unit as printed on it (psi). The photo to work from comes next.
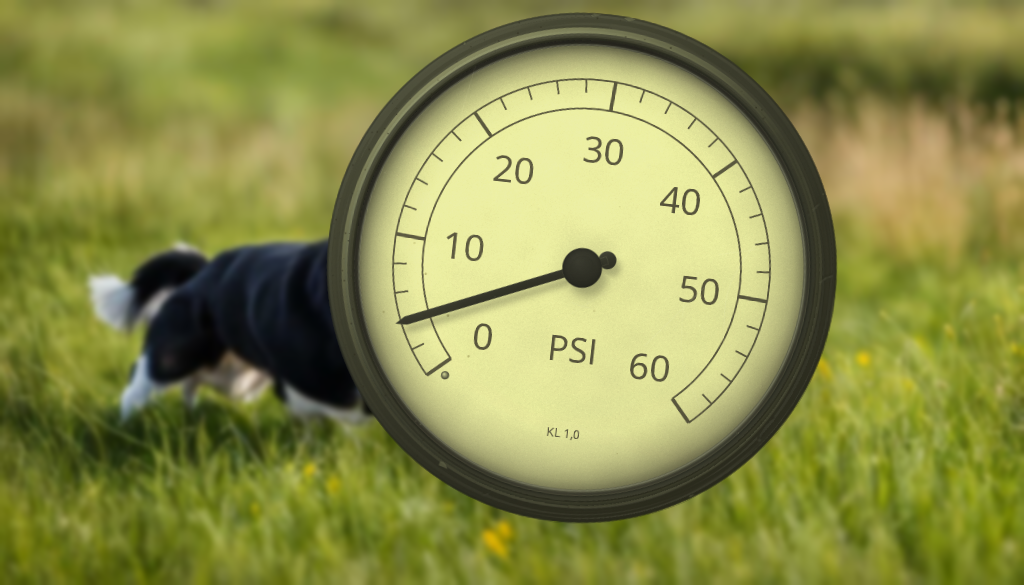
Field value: 4 psi
